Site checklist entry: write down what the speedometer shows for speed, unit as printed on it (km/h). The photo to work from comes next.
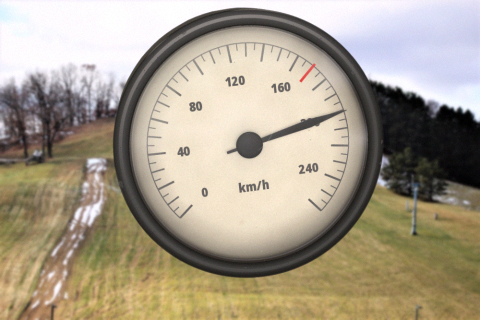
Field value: 200 km/h
